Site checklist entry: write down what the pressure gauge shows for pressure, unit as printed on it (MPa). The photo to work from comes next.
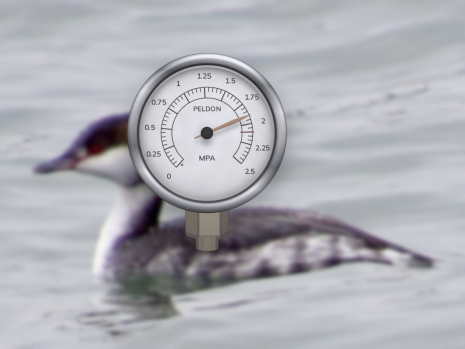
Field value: 1.9 MPa
